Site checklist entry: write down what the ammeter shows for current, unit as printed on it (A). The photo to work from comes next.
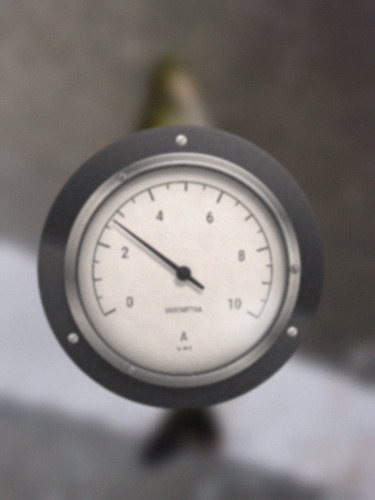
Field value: 2.75 A
